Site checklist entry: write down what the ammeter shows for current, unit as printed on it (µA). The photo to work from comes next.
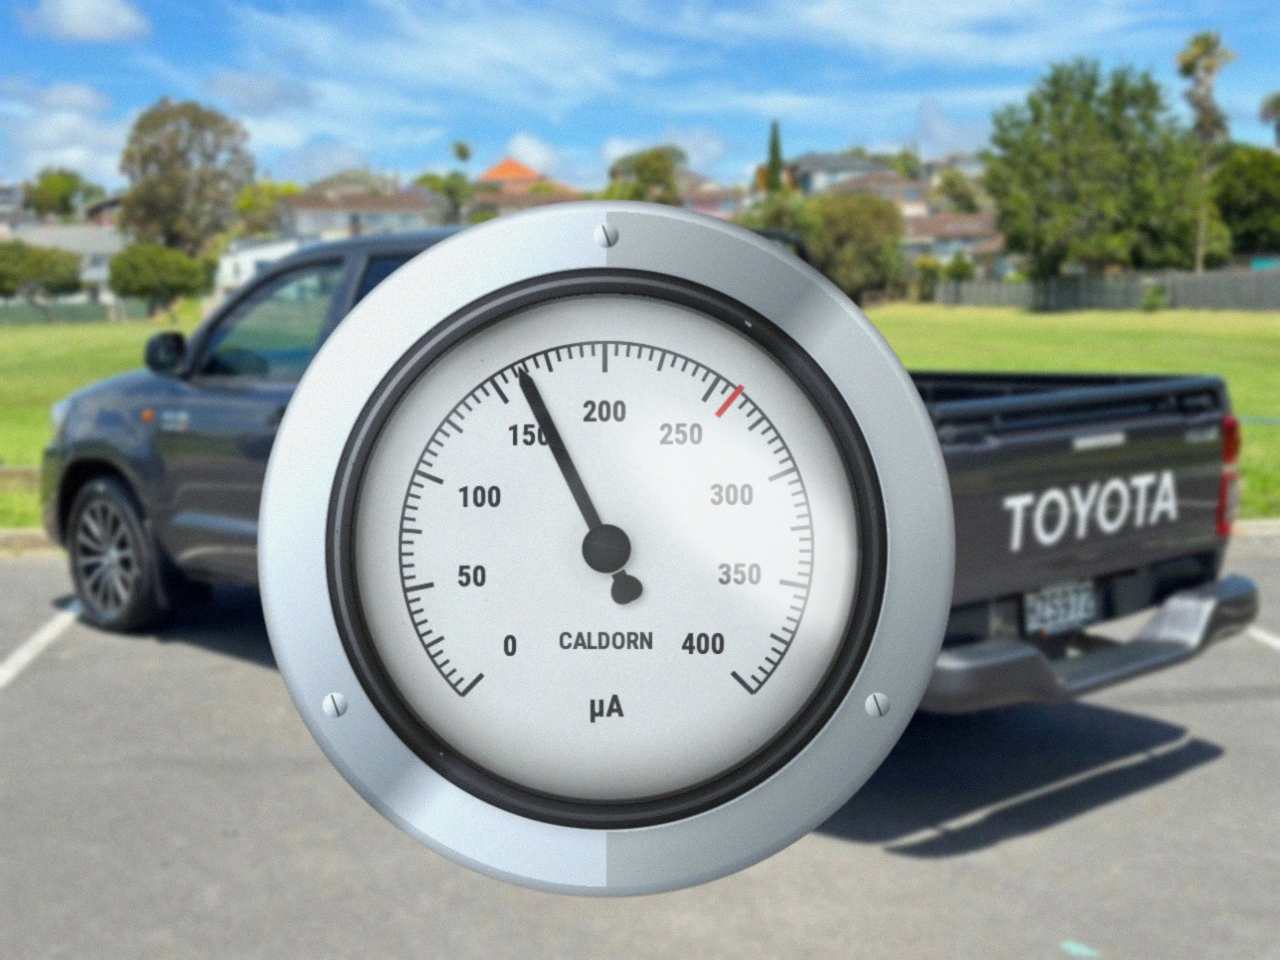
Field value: 162.5 µA
